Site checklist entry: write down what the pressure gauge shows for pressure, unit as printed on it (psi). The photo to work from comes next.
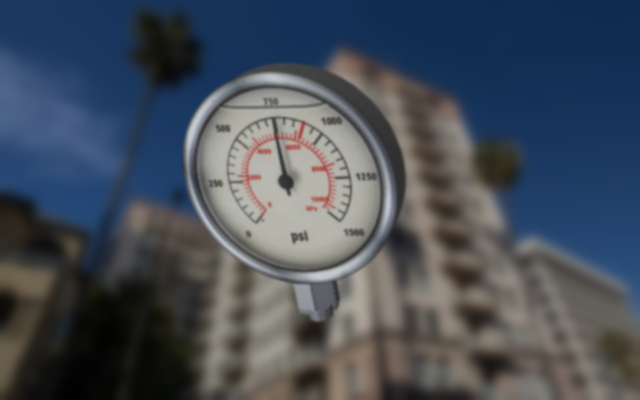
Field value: 750 psi
